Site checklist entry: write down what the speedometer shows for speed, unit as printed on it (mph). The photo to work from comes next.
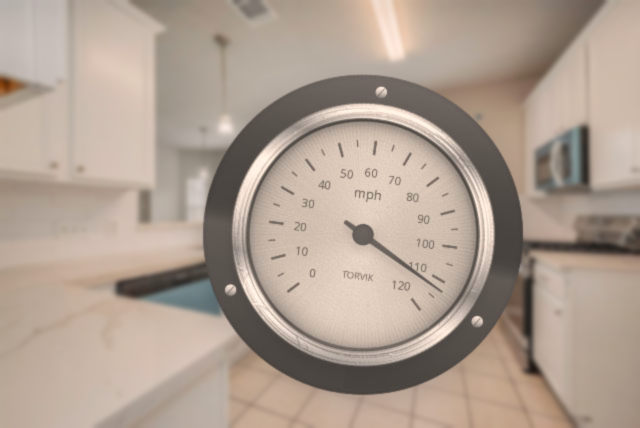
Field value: 112.5 mph
